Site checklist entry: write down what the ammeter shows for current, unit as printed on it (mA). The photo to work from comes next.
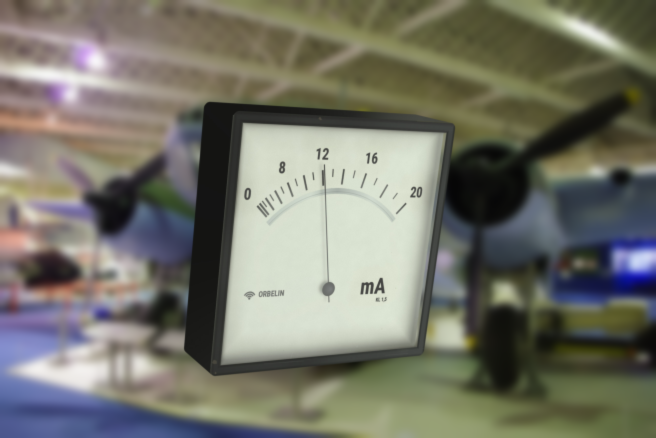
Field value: 12 mA
